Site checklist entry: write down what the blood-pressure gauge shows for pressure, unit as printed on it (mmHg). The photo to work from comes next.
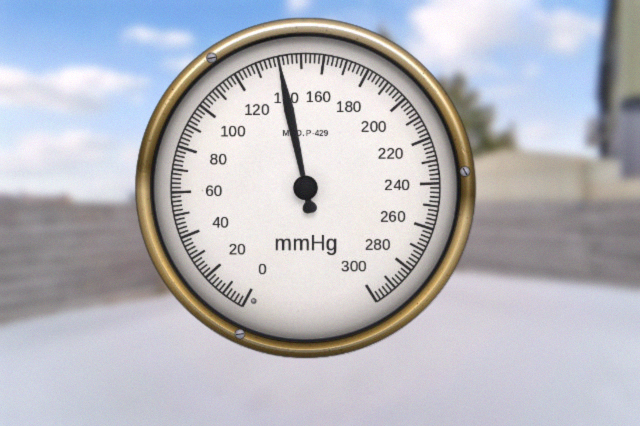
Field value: 140 mmHg
